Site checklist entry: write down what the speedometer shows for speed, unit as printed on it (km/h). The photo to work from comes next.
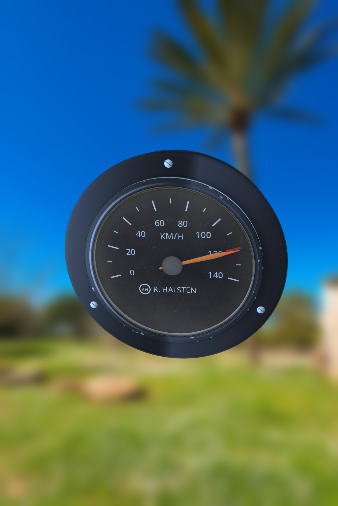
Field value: 120 km/h
